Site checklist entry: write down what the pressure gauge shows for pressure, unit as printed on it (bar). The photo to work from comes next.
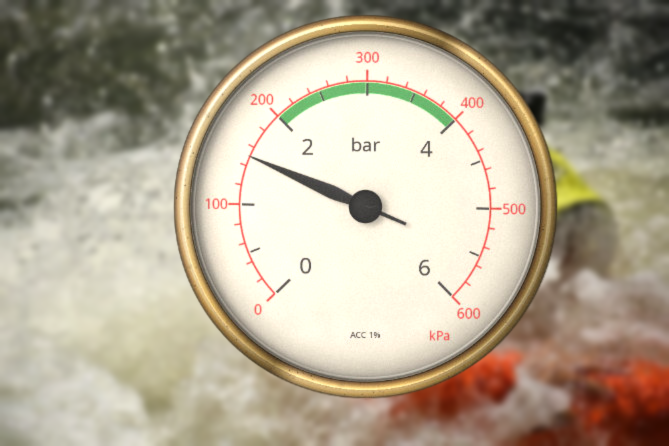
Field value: 1.5 bar
